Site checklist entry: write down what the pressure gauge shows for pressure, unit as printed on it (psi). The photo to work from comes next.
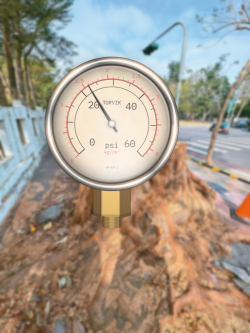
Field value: 22.5 psi
